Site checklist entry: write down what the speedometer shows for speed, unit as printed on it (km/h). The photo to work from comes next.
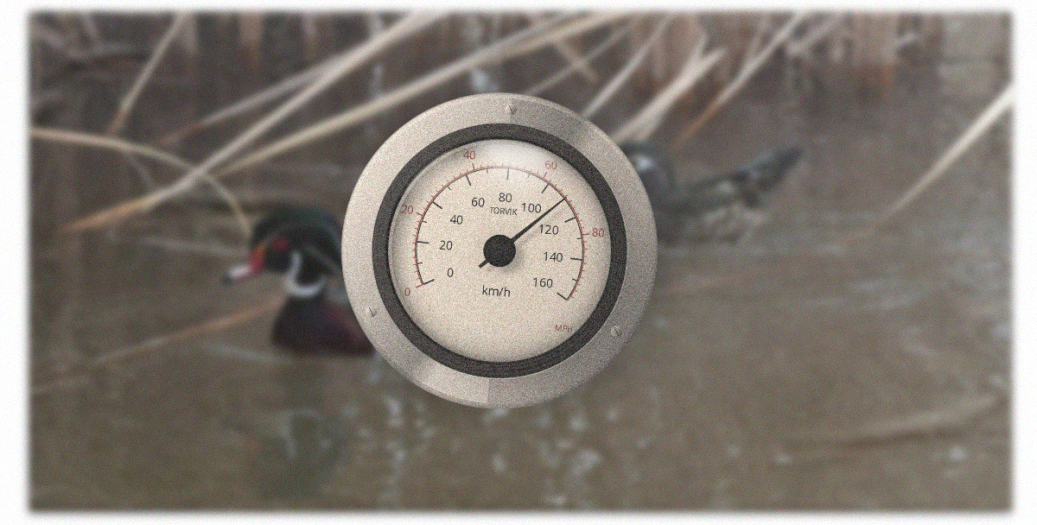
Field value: 110 km/h
